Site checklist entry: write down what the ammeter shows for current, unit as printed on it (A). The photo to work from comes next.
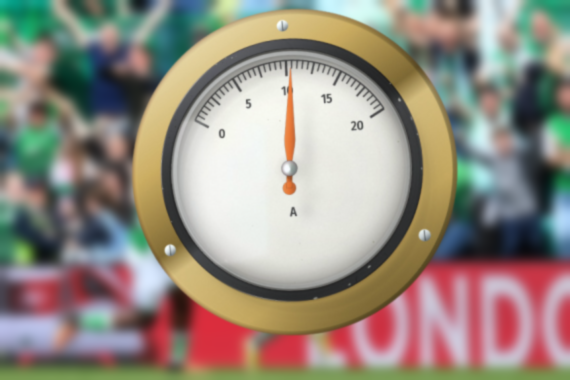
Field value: 10.5 A
